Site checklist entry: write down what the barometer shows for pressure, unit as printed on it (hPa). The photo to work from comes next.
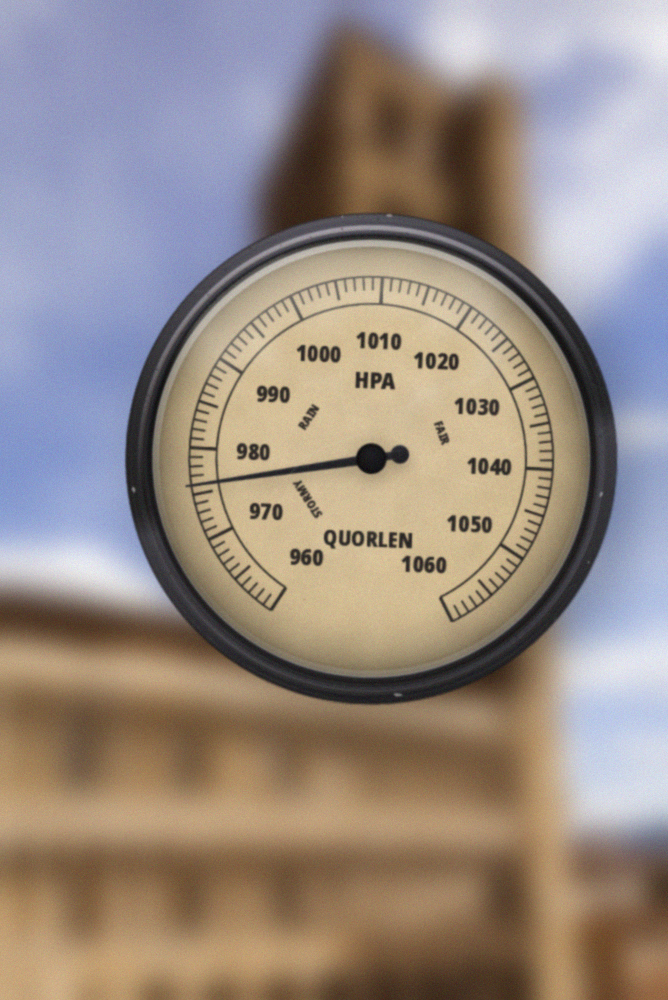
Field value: 976 hPa
